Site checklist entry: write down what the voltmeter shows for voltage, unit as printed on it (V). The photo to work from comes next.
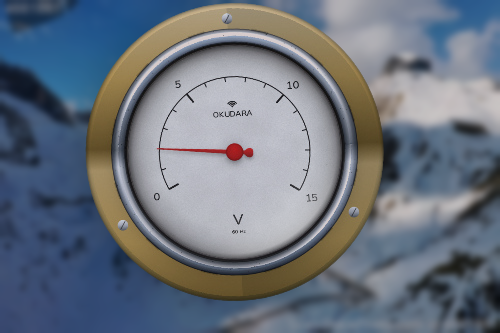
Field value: 2 V
